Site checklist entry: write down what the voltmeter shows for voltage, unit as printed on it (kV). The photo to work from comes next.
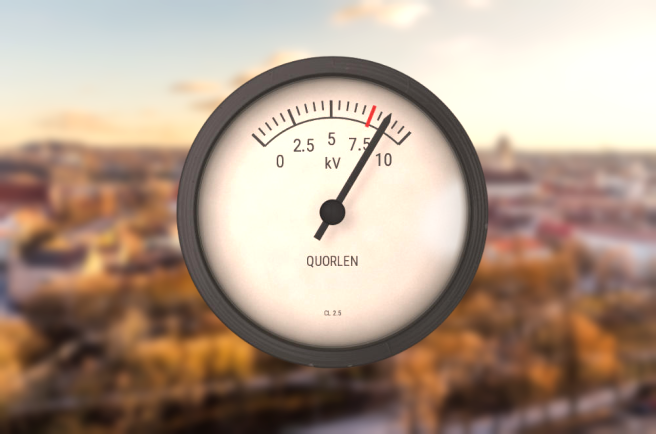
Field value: 8.5 kV
